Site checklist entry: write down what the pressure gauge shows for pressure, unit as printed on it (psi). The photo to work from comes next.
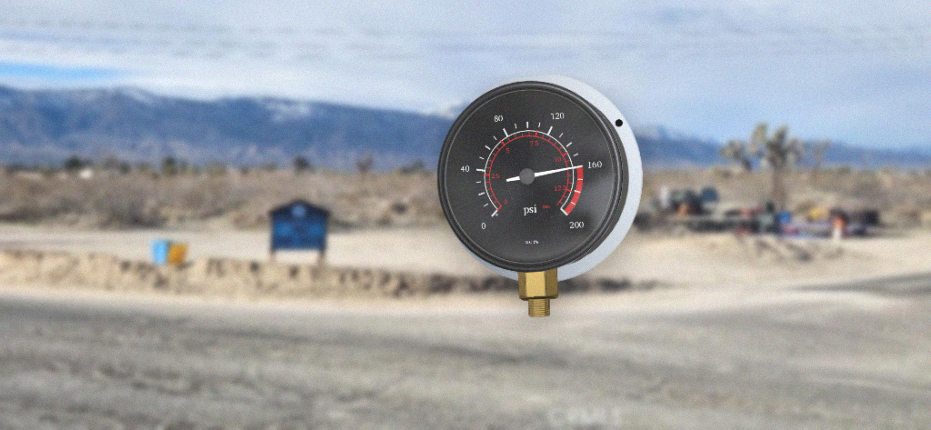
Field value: 160 psi
